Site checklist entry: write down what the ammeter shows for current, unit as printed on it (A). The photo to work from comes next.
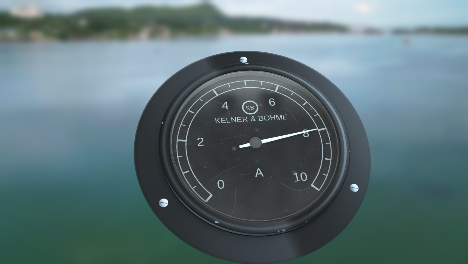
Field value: 8 A
